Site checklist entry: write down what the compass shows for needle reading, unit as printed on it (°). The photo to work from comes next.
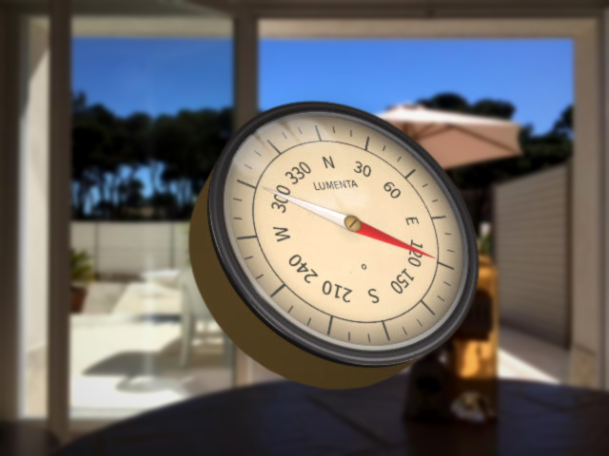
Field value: 120 °
